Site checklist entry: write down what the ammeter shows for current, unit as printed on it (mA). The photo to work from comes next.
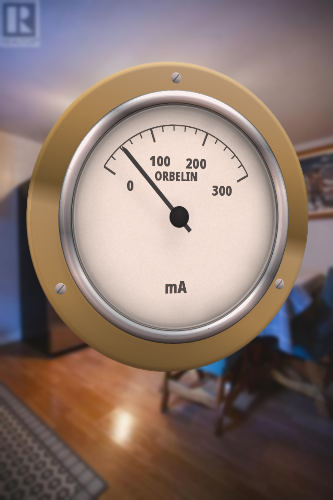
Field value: 40 mA
